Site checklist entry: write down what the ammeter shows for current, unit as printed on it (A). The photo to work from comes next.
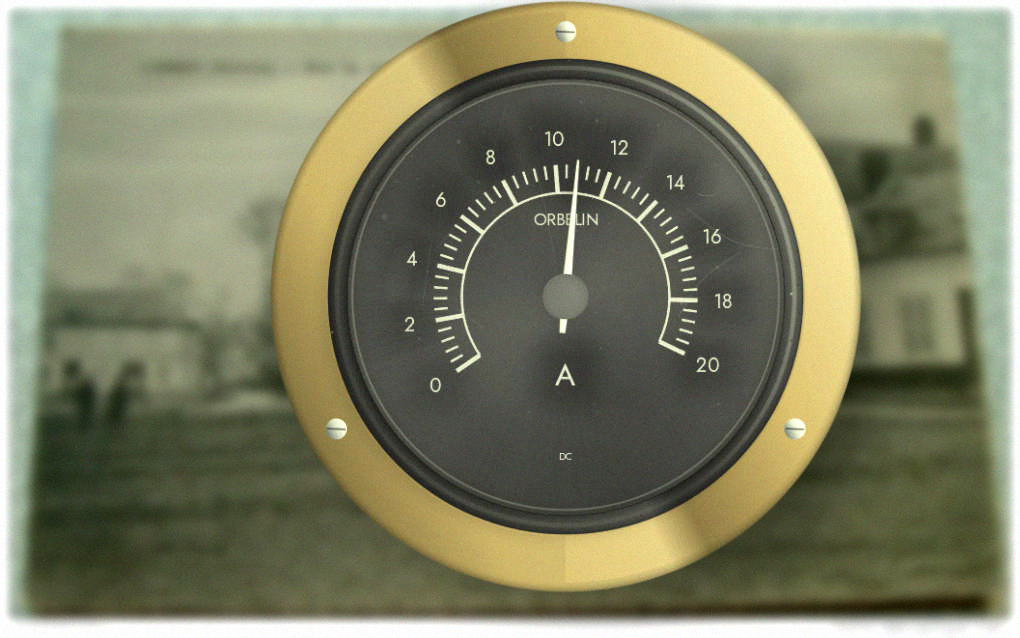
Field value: 10.8 A
